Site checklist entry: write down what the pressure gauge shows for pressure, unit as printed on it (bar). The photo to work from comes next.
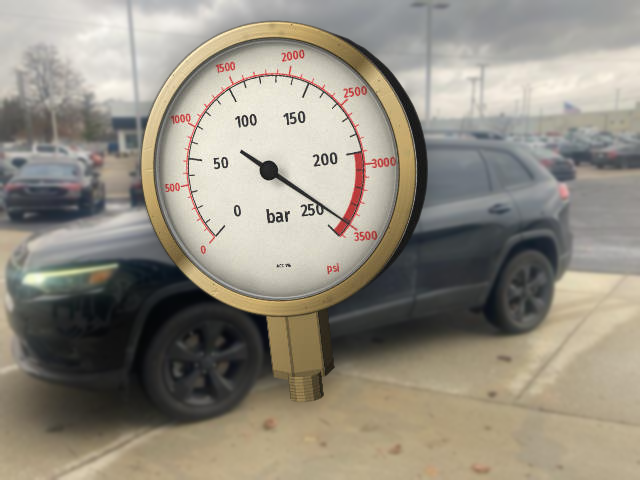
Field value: 240 bar
